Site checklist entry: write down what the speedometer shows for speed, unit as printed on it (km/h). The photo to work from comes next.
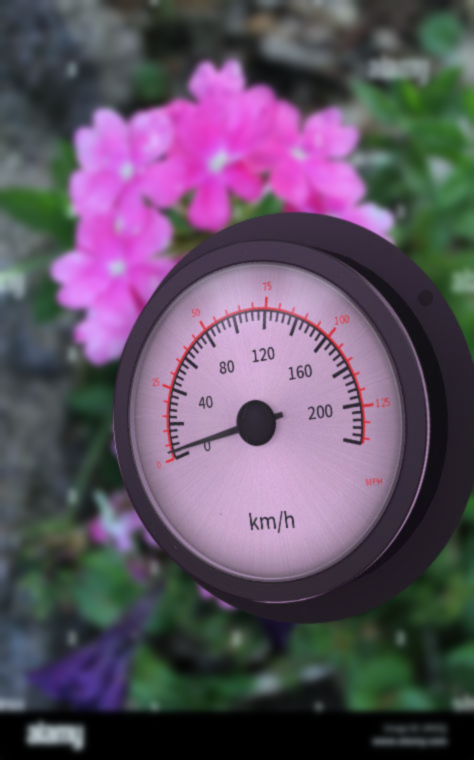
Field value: 4 km/h
